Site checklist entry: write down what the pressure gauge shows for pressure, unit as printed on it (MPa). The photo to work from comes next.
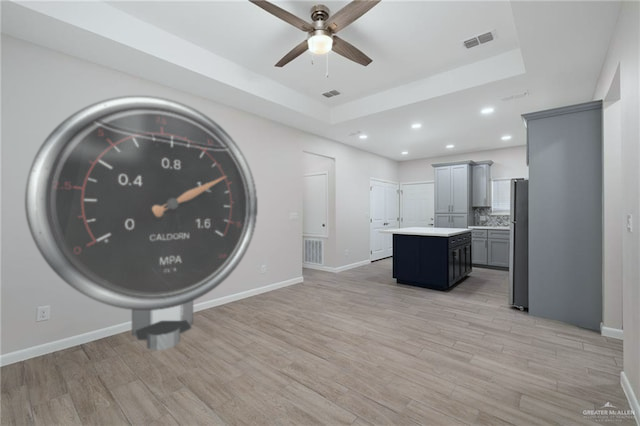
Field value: 1.2 MPa
